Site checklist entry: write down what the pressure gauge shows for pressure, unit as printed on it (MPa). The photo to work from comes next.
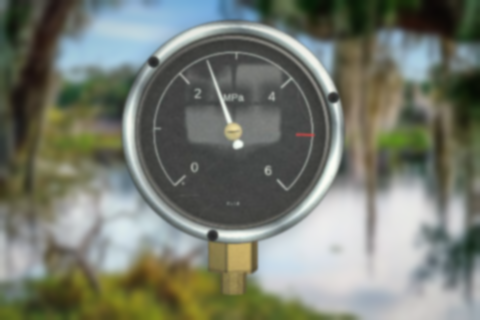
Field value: 2.5 MPa
